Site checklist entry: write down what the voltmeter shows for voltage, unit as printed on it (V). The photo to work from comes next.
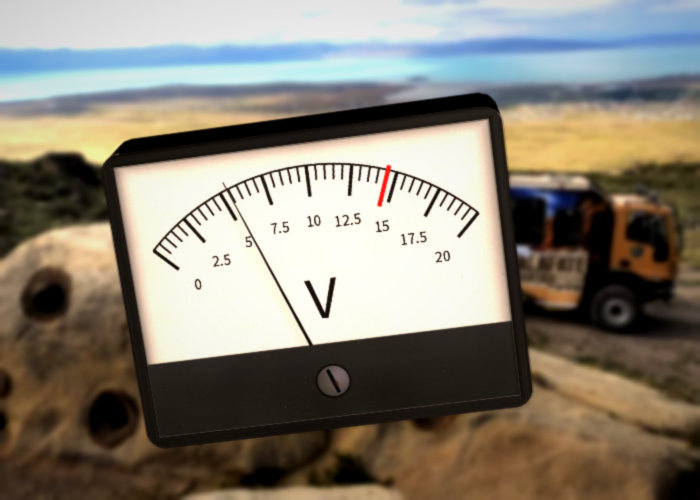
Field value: 5.5 V
